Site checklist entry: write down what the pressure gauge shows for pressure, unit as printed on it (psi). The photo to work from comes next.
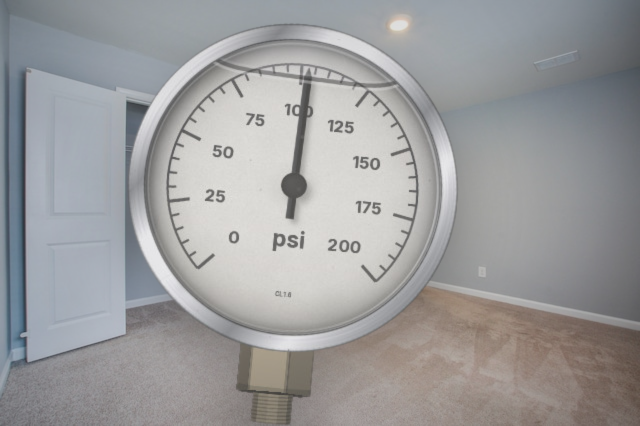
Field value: 102.5 psi
